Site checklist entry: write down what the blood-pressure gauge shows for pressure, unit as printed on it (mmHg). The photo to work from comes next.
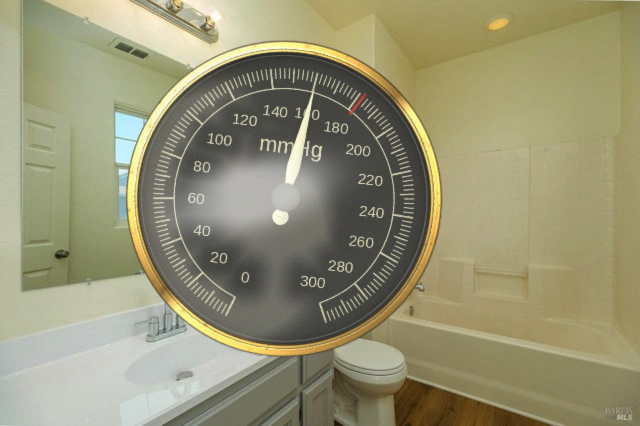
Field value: 160 mmHg
